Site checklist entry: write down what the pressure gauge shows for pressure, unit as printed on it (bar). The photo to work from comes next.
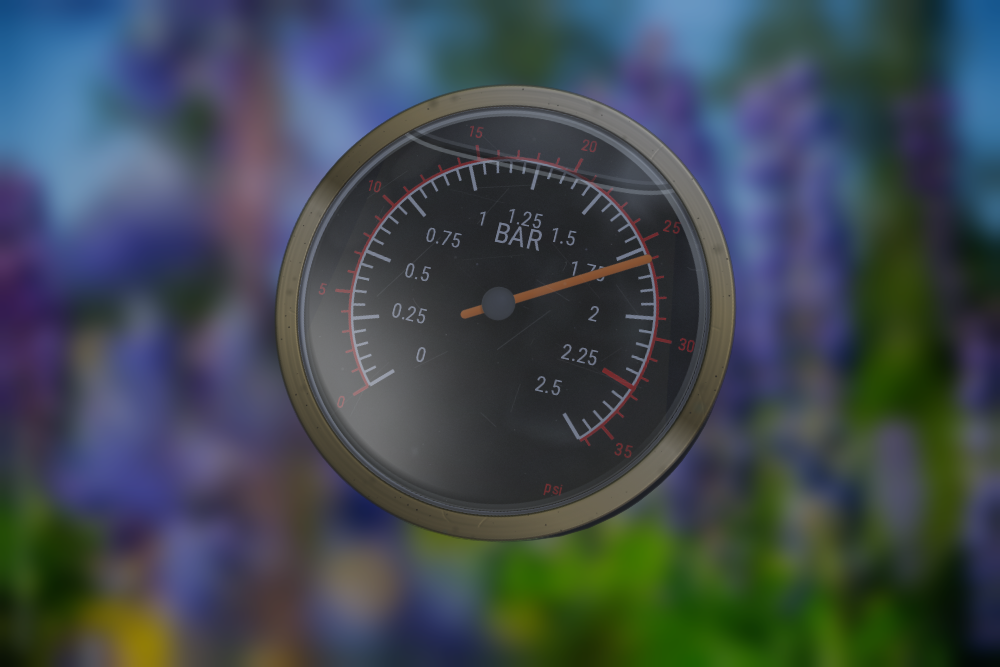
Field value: 1.8 bar
